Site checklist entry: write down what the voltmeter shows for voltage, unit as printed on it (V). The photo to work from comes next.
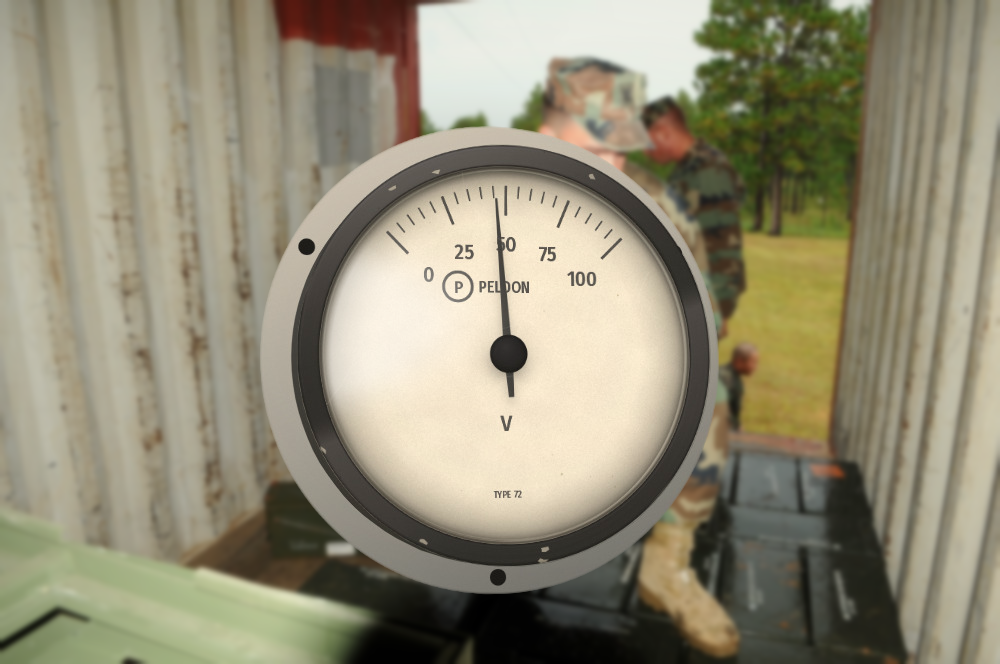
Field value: 45 V
